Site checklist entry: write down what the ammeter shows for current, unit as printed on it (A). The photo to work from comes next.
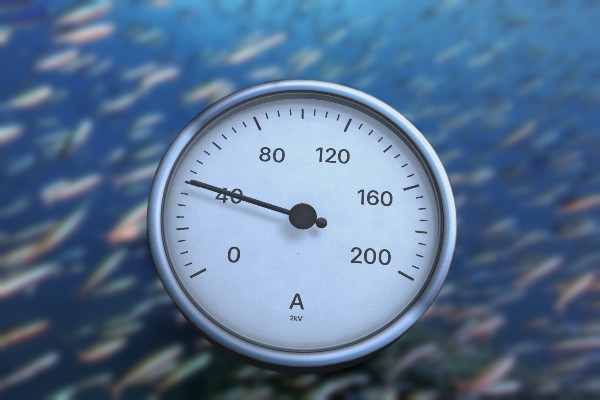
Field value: 40 A
